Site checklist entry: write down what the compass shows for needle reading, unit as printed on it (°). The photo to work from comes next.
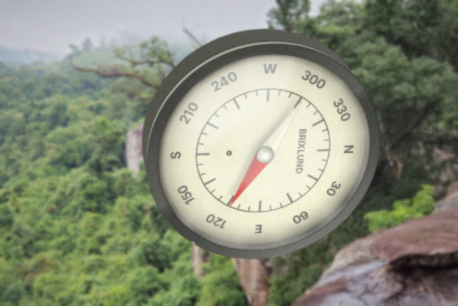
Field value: 120 °
